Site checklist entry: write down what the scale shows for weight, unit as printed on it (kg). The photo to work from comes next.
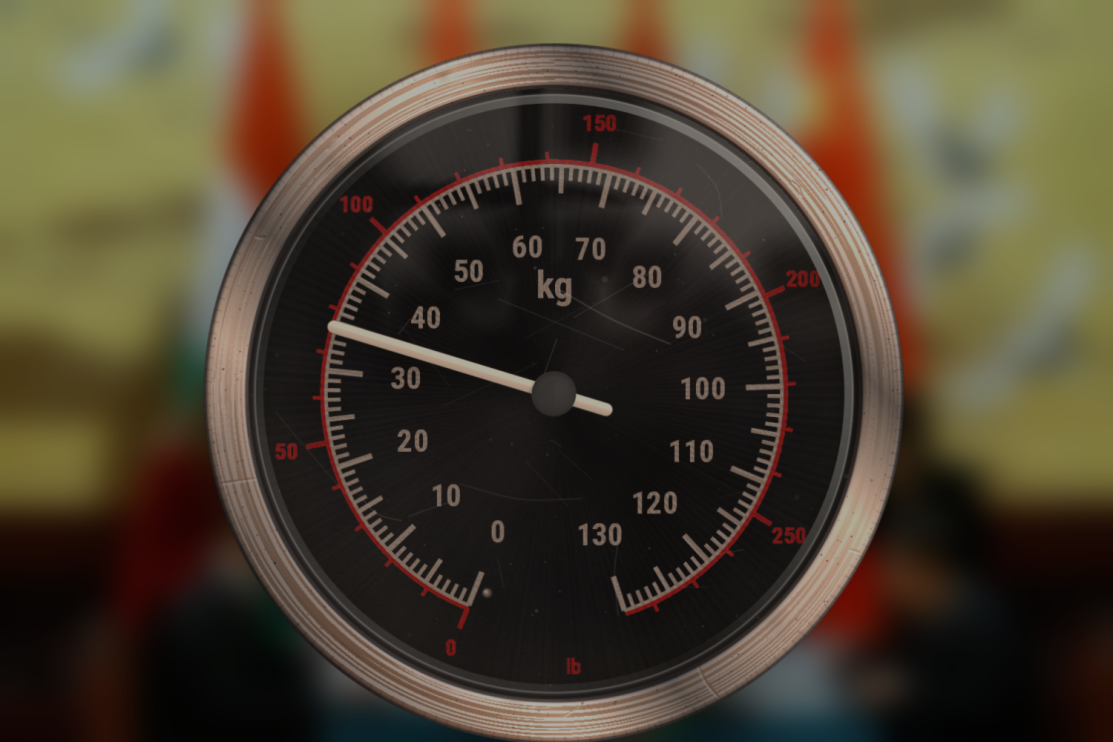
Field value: 34.5 kg
